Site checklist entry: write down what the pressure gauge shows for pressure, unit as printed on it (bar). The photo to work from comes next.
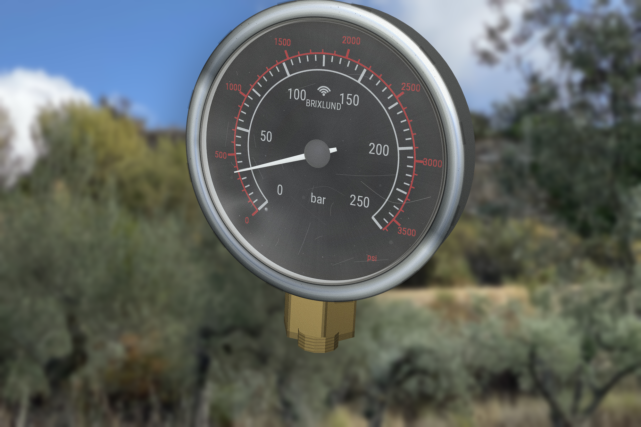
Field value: 25 bar
